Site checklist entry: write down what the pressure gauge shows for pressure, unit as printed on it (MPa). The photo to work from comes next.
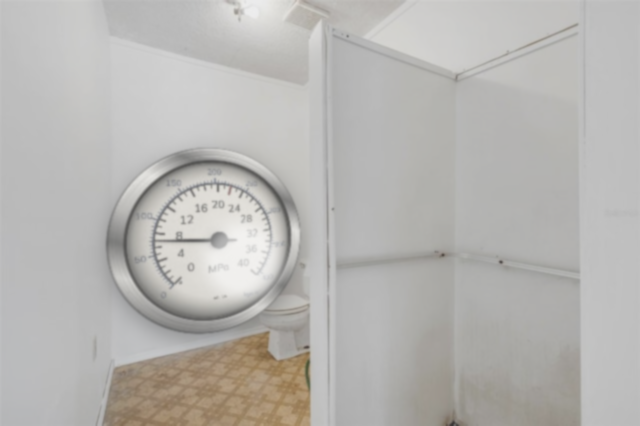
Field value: 7 MPa
